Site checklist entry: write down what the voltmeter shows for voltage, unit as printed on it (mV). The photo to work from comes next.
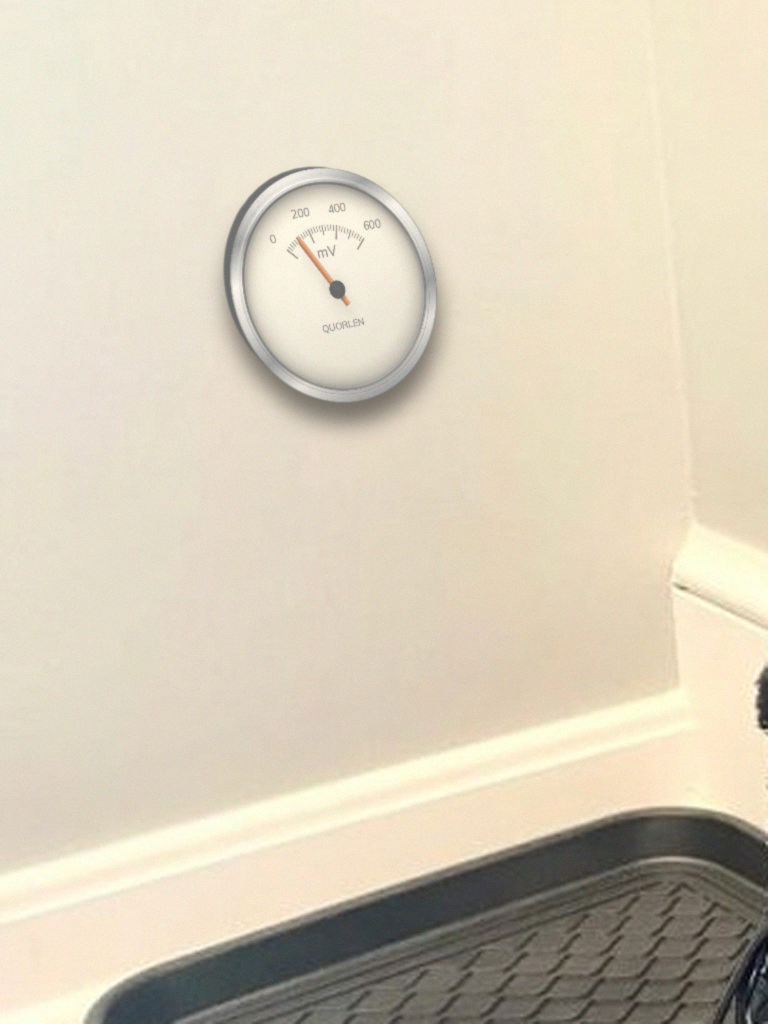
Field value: 100 mV
